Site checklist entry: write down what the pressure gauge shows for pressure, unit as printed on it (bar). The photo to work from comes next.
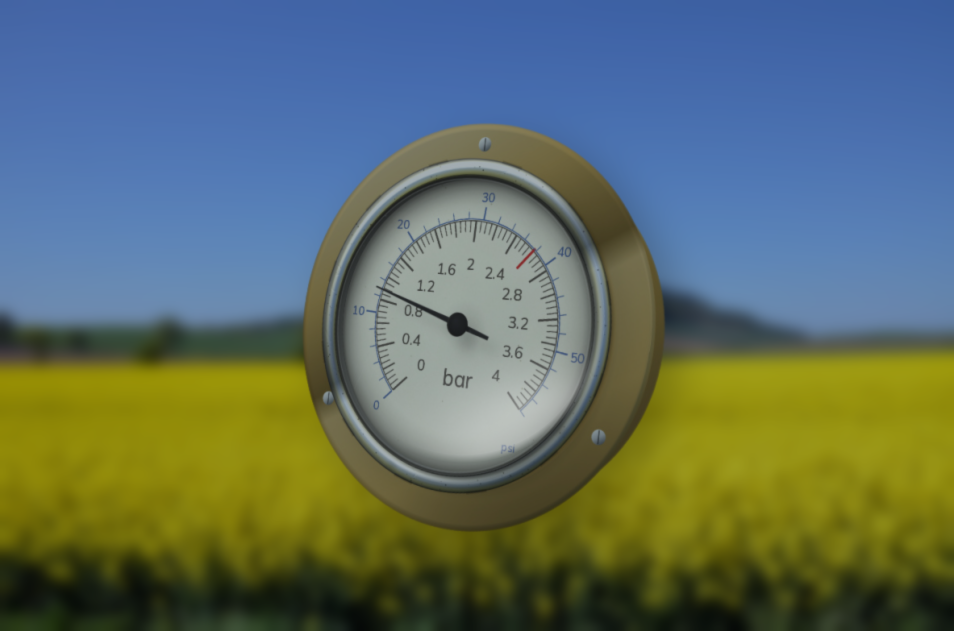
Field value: 0.9 bar
